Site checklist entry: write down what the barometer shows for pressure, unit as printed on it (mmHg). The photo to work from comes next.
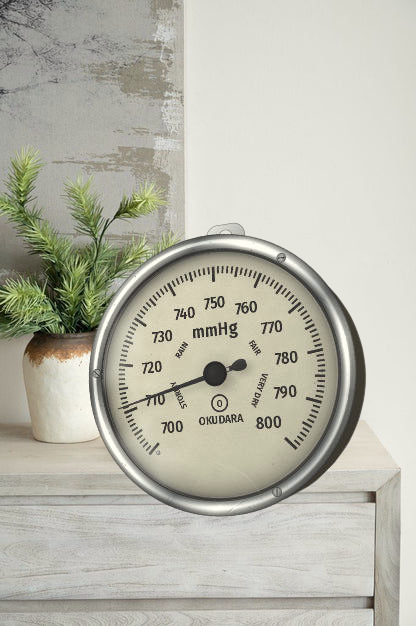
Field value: 711 mmHg
